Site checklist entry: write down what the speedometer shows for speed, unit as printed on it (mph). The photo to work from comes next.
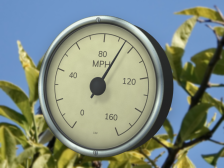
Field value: 95 mph
